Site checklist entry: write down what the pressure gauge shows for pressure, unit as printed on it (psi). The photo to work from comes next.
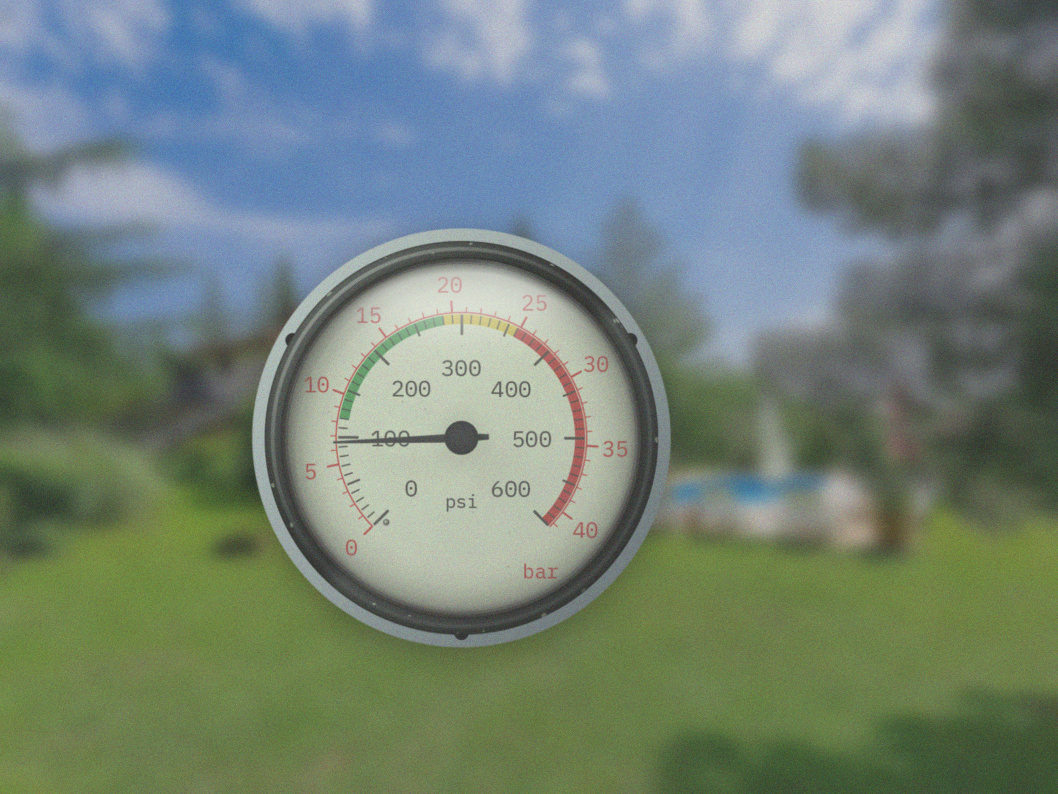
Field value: 95 psi
